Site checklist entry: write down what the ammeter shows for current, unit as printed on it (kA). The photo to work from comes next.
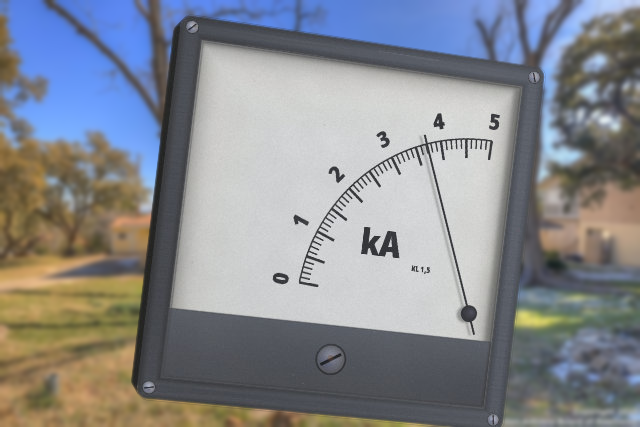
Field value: 3.7 kA
